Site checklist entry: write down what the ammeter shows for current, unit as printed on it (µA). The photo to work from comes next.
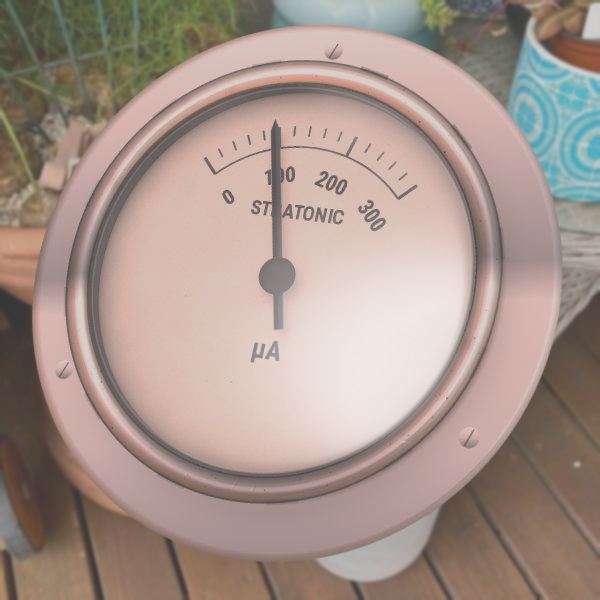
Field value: 100 µA
